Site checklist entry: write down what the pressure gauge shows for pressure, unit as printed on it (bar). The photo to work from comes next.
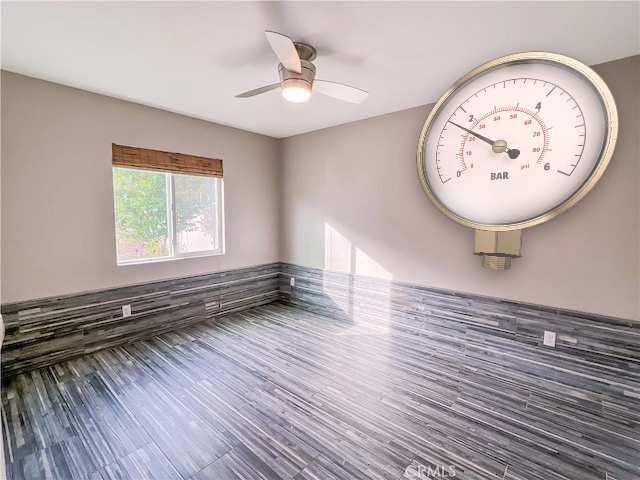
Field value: 1.6 bar
